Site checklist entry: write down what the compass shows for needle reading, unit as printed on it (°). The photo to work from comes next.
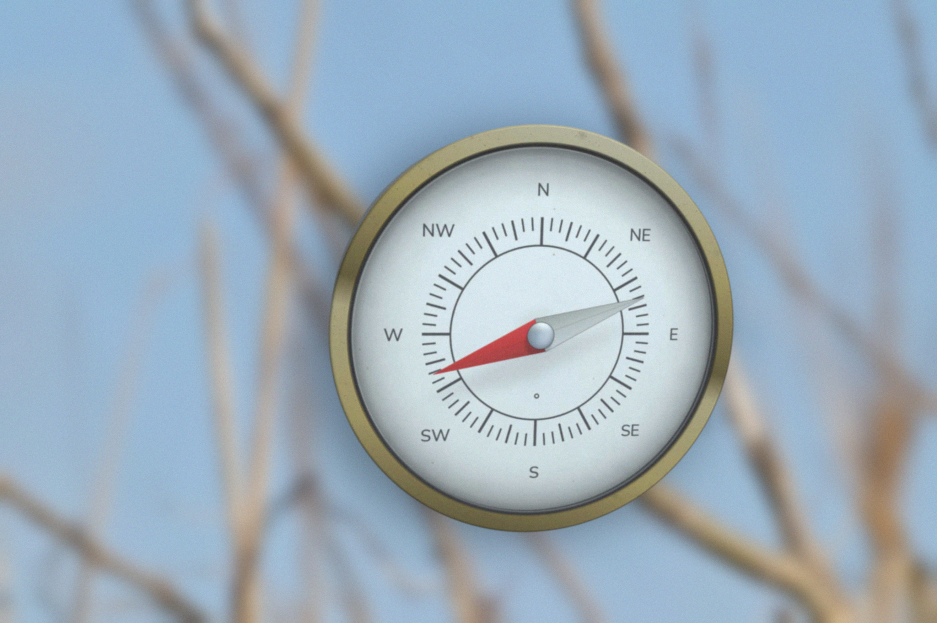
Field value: 250 °
